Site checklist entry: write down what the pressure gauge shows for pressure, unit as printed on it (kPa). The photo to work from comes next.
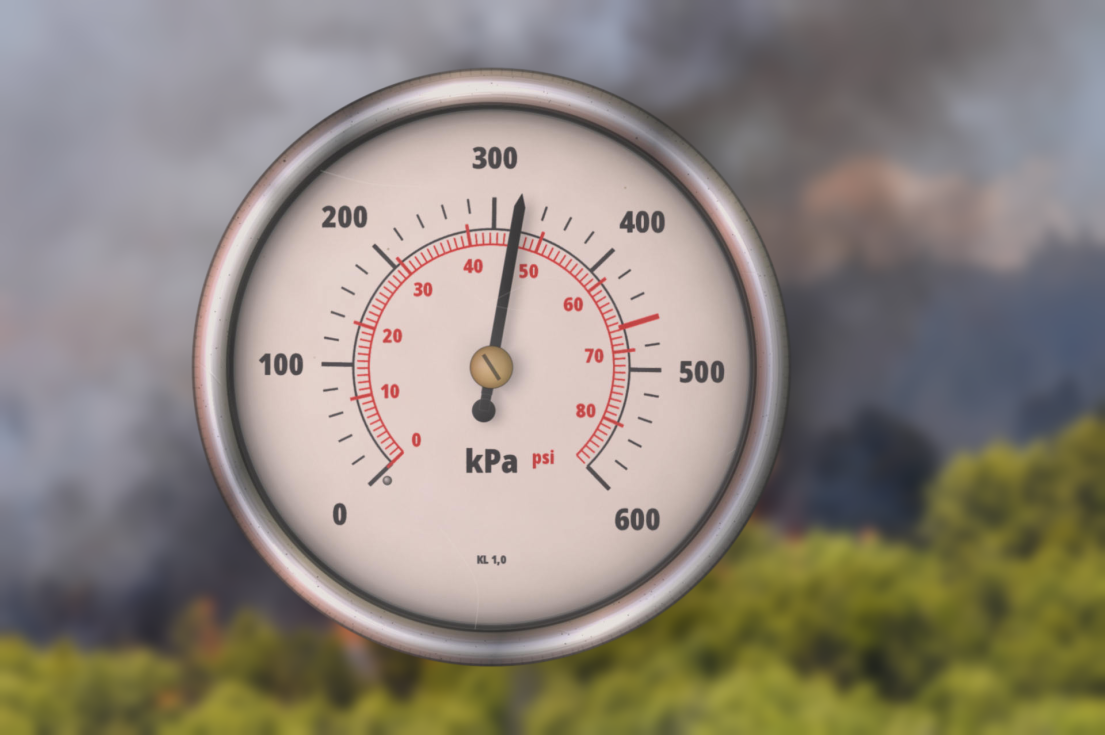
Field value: 320 kPa
